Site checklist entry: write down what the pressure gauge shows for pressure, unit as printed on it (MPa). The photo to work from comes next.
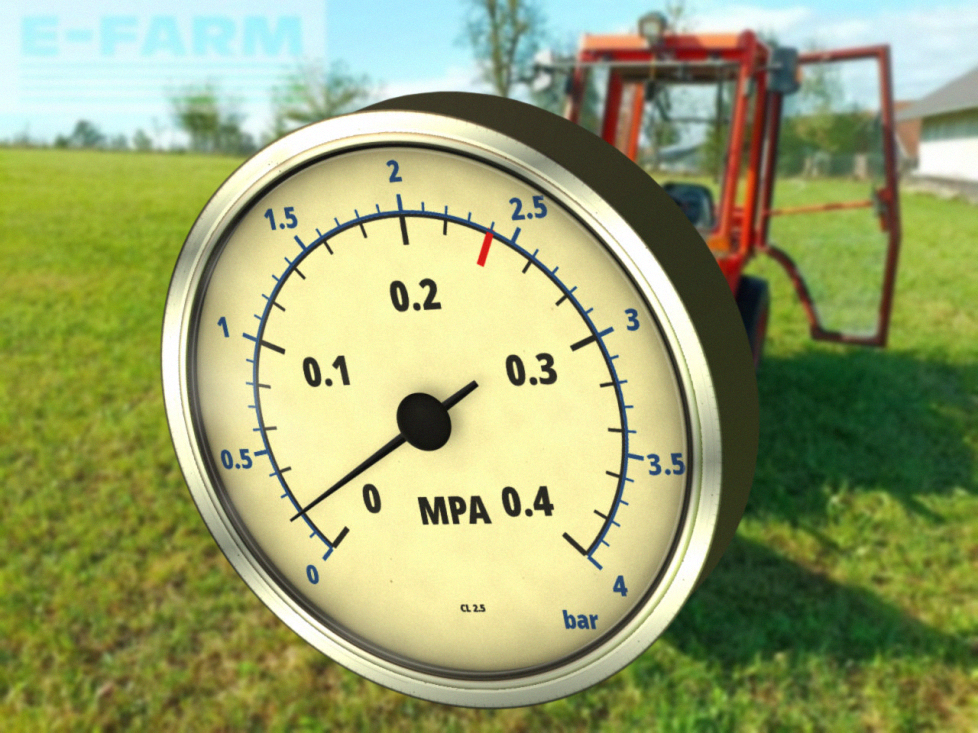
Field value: 0.02 MPa
